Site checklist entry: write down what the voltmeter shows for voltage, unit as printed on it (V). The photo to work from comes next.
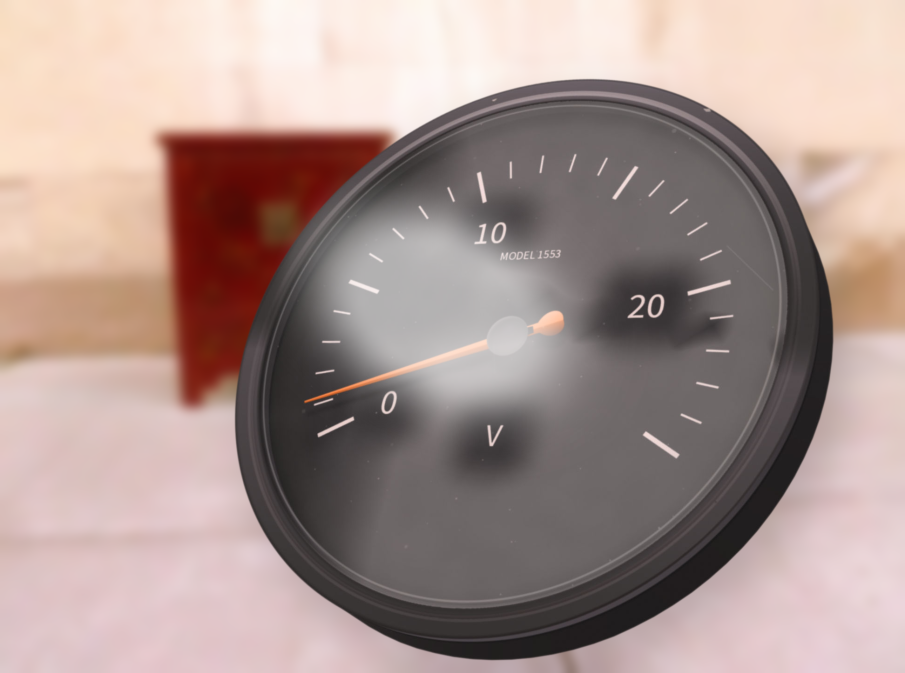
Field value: 1 V
